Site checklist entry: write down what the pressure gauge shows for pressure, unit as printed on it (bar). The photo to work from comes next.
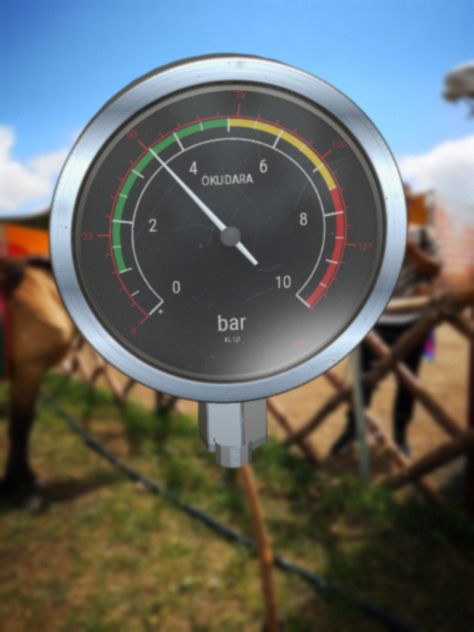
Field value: 3.5 bar
